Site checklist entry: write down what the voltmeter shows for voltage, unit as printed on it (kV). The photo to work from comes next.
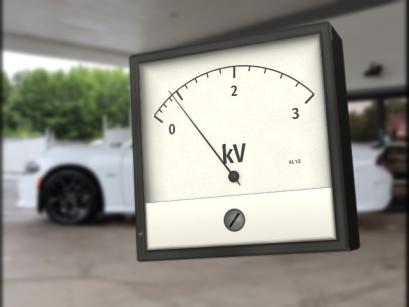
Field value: 0.9 kV
